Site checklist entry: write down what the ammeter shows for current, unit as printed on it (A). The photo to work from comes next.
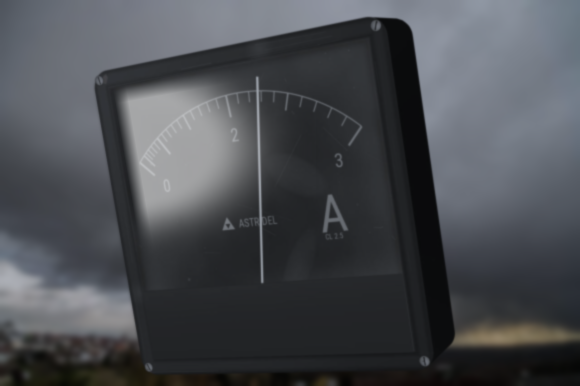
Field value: 2.3 A
